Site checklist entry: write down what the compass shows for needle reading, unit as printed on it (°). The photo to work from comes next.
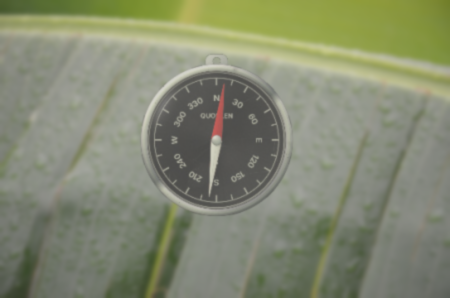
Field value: 7.5 °
